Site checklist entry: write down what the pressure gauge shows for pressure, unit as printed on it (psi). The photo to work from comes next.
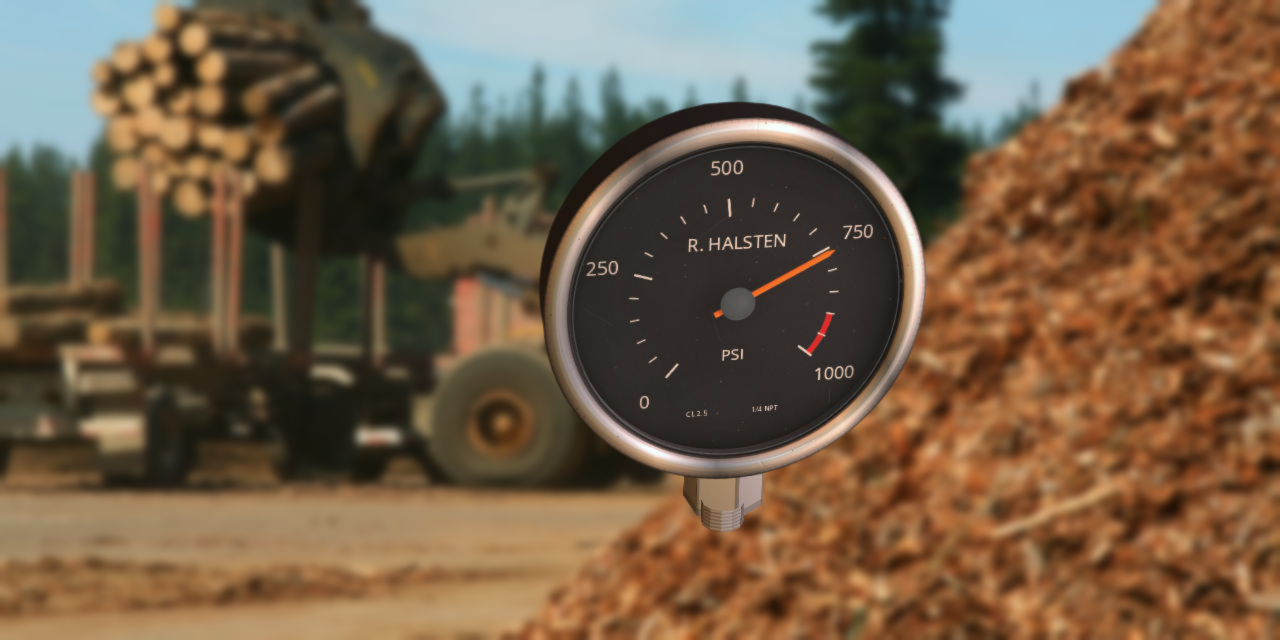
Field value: 750 psi
